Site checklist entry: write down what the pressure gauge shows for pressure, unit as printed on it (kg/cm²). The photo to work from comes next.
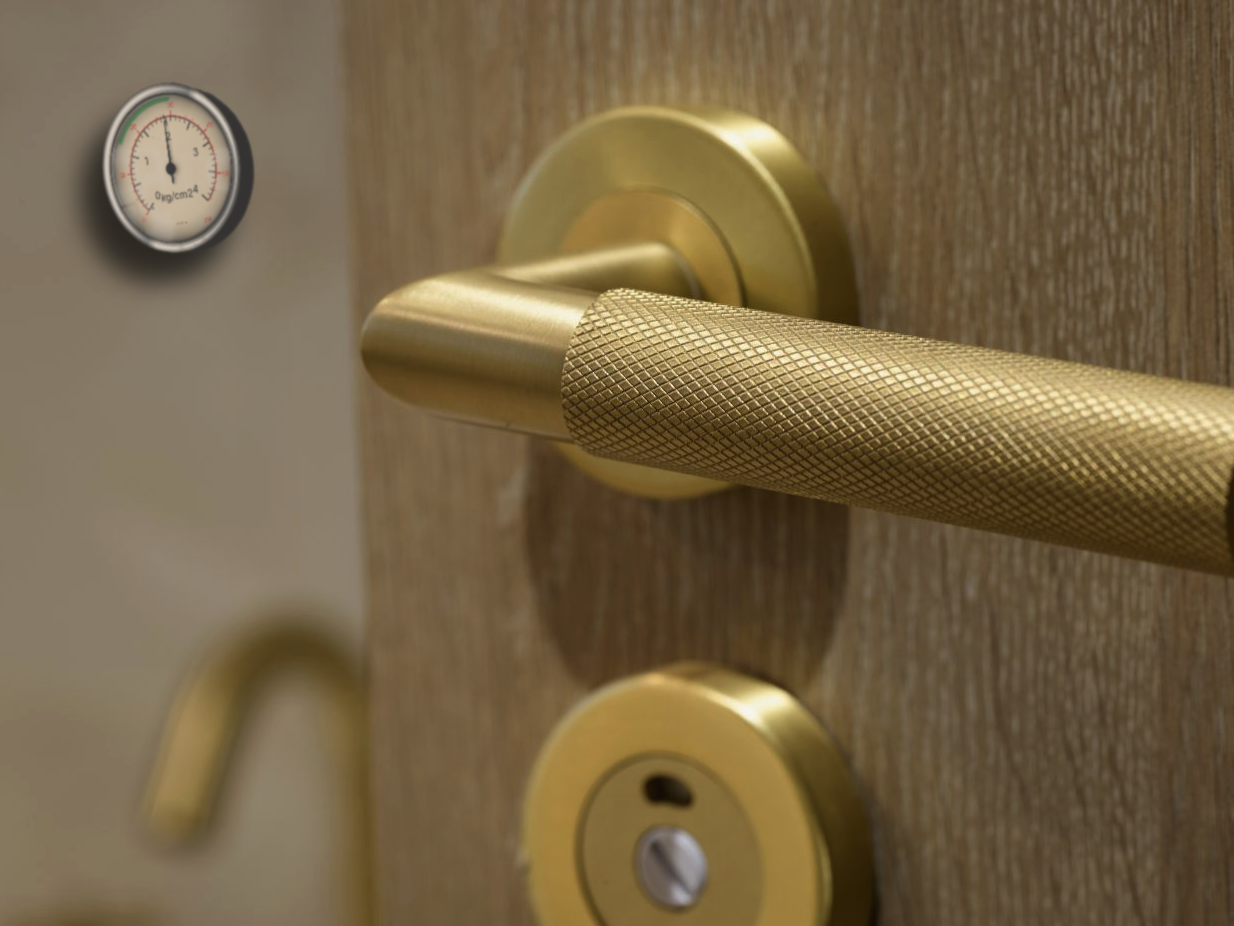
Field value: 2 kg/cm²
